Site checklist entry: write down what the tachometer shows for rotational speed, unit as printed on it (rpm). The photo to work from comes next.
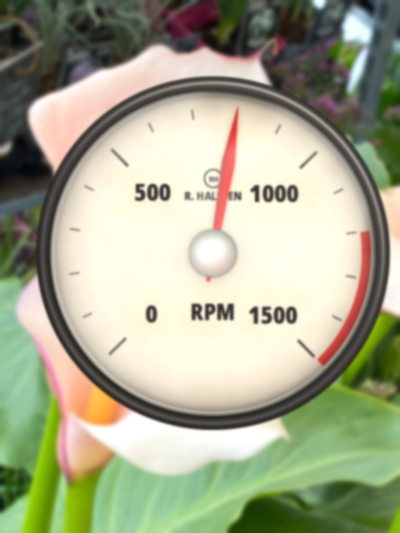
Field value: 800 rpm
